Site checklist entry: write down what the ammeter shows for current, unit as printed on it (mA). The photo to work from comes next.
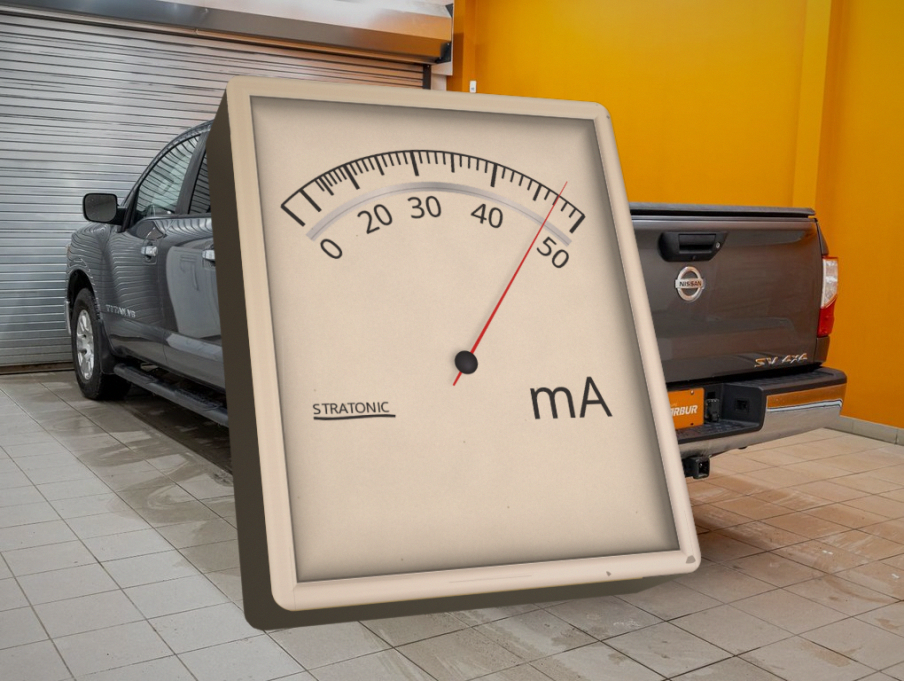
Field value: 47 mA
